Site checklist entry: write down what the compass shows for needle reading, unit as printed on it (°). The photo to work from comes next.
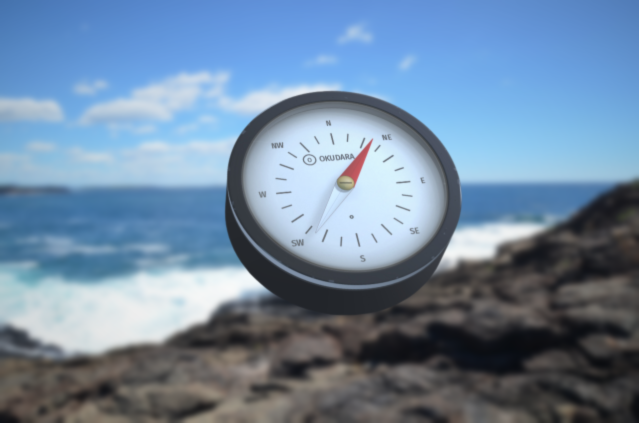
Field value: 37.5 °
